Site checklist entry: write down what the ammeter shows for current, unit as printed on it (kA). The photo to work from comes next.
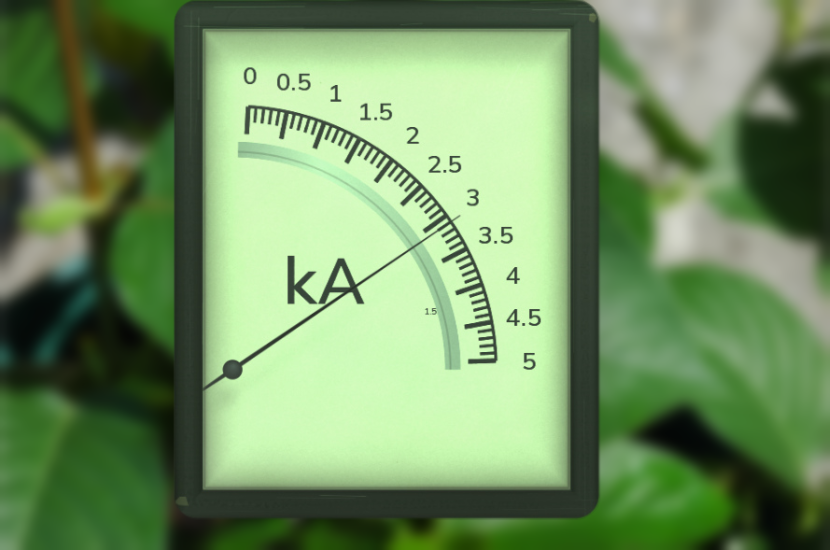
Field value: 3.1 kA
